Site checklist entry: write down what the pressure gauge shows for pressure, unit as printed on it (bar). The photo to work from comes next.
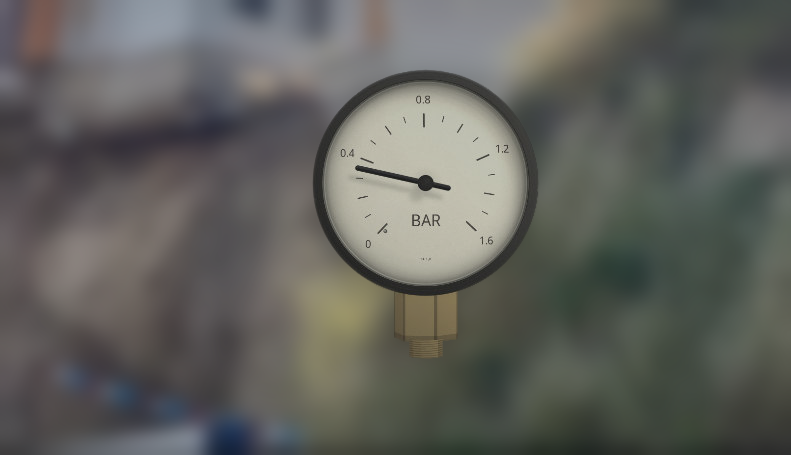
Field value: 0.35 bar
